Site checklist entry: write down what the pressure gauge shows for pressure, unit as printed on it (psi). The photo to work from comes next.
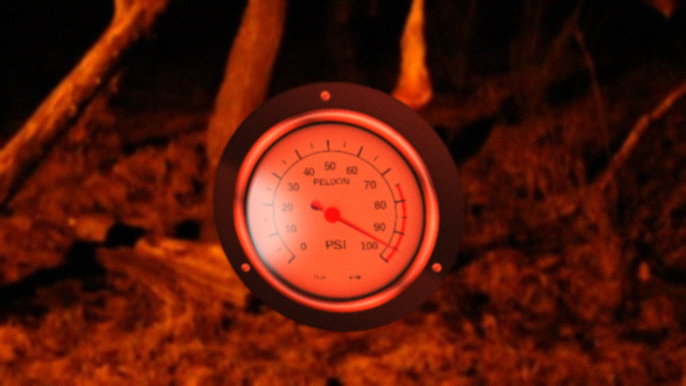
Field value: 95 psi
